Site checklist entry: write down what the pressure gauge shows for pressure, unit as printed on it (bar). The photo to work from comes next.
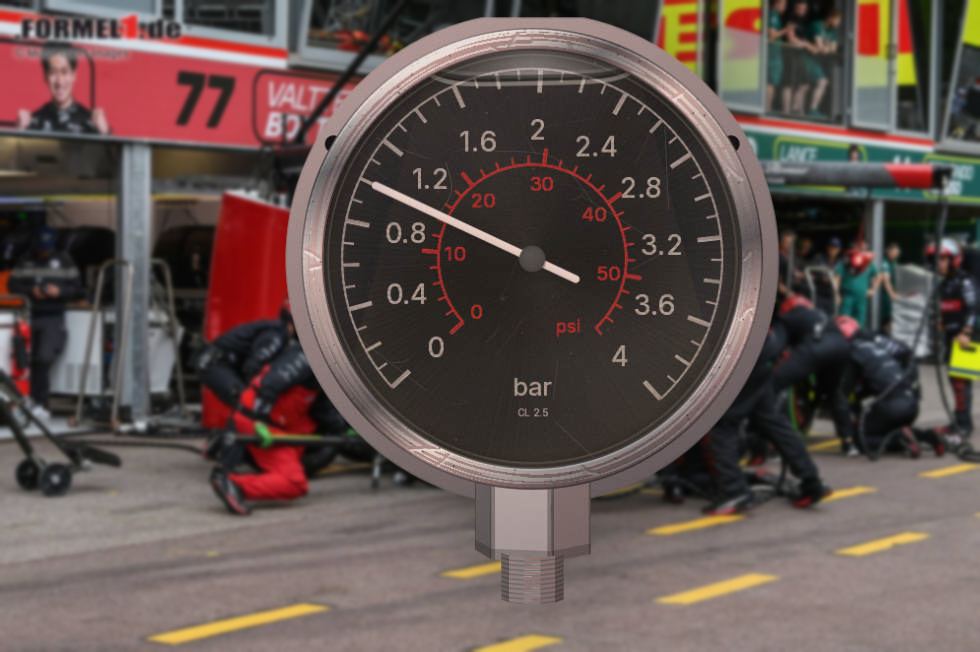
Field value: 1 bar
